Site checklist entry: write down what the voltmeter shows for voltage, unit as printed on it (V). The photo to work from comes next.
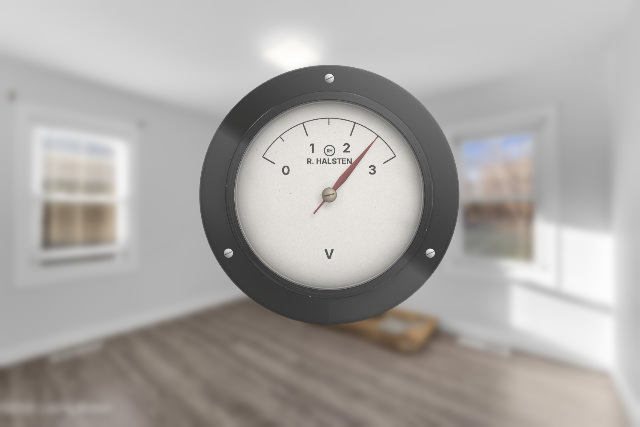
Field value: 2.5 V
